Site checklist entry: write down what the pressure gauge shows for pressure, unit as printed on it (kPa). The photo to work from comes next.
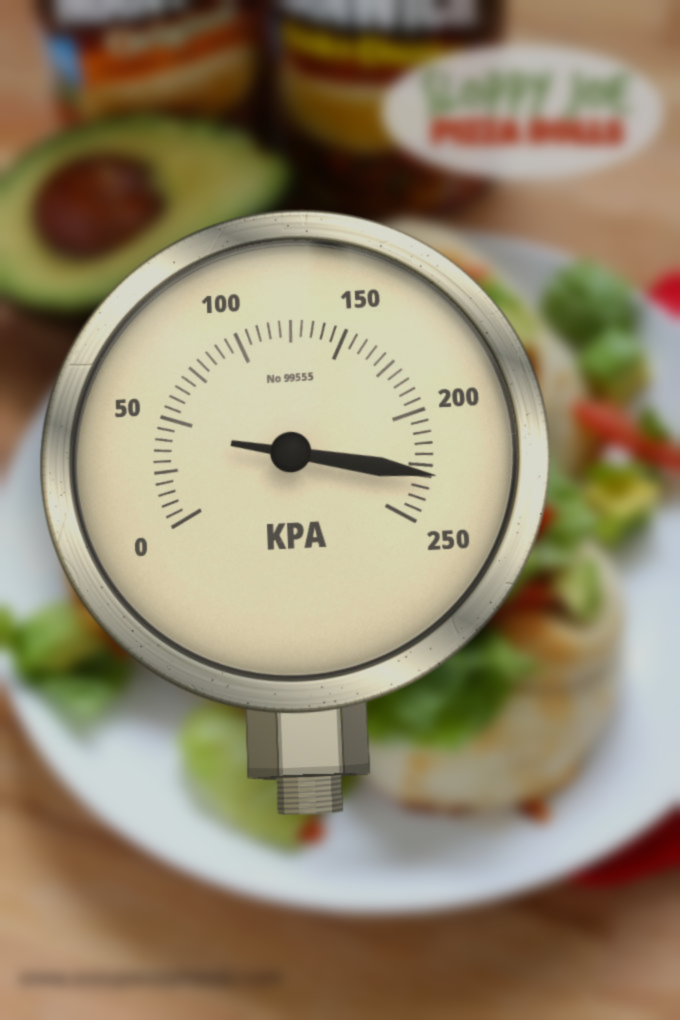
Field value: 230 kPa
